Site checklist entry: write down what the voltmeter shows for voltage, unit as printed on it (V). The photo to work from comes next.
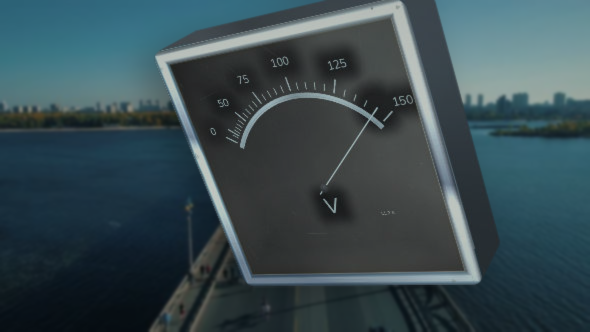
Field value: 145 V
